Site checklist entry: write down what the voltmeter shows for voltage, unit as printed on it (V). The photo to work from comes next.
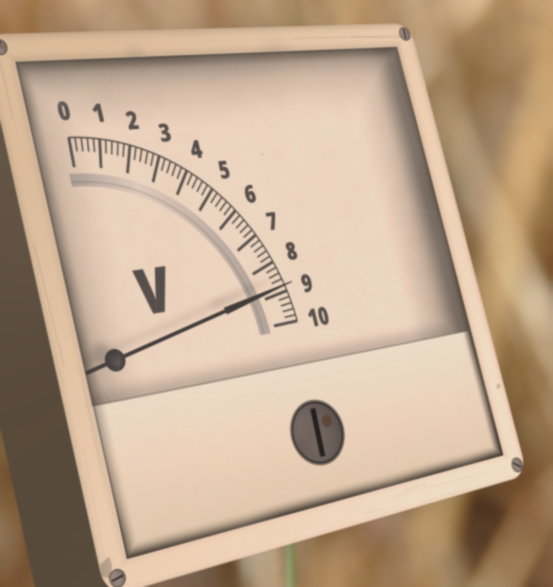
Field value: 8.8 V
